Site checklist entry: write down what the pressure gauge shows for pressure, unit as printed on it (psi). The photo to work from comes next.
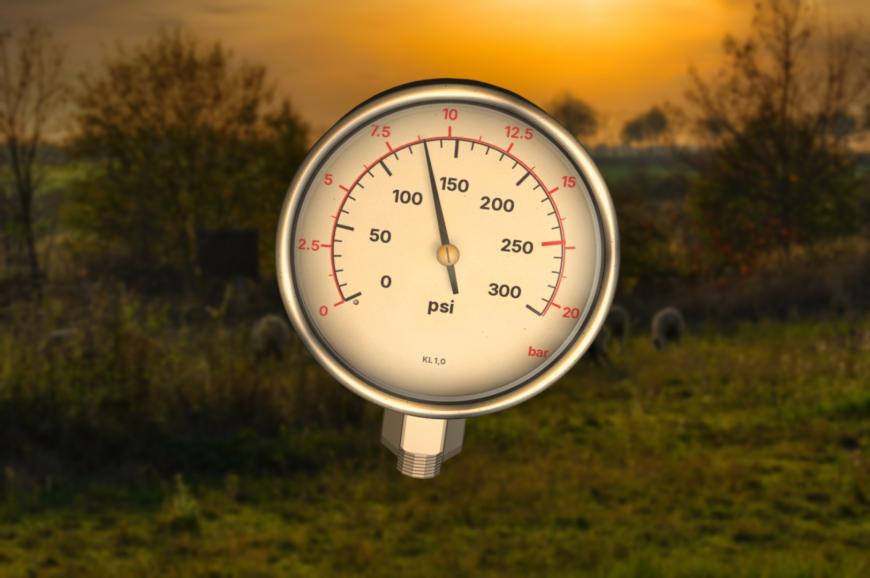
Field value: 130 psi
